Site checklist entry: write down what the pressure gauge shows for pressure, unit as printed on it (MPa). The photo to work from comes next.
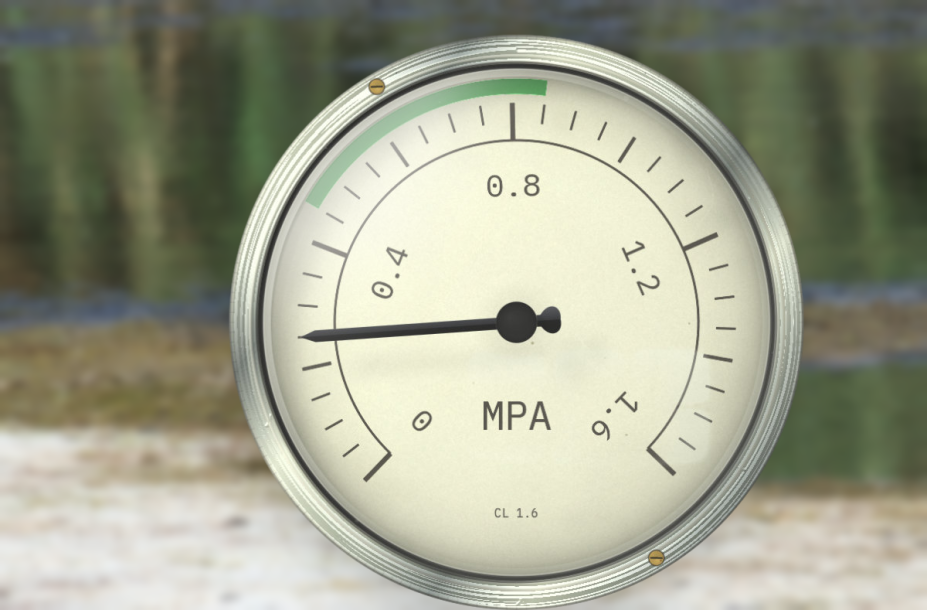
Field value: 0.25 MPa
